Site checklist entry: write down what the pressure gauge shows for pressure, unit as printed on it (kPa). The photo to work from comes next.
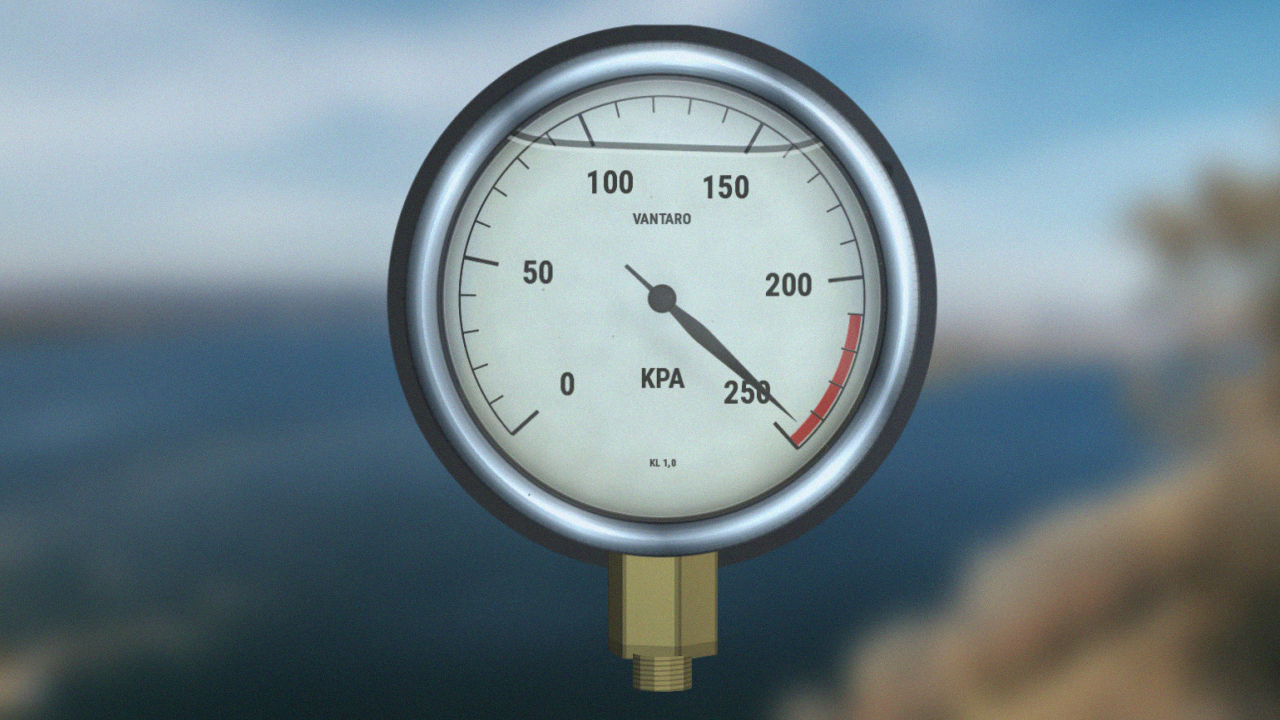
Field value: 245 kPa
